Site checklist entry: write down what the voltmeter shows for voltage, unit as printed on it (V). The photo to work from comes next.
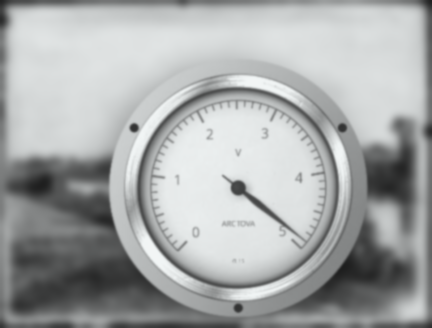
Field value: 4.9 V
